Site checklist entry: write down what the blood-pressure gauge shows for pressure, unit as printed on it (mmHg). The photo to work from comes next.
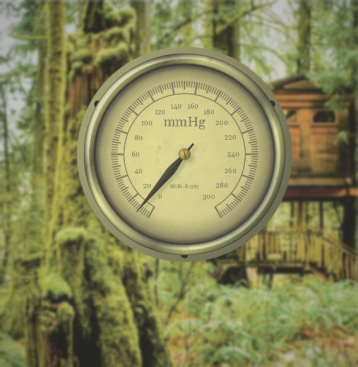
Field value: 10 mmHg
